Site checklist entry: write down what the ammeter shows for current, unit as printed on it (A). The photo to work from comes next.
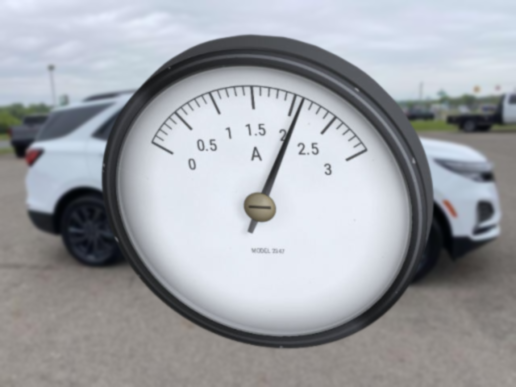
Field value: 2.1 A
